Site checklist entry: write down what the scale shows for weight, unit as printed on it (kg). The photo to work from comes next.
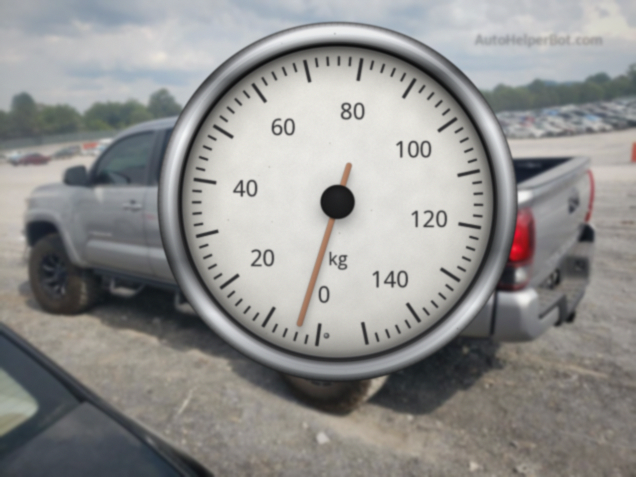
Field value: 4 kg
